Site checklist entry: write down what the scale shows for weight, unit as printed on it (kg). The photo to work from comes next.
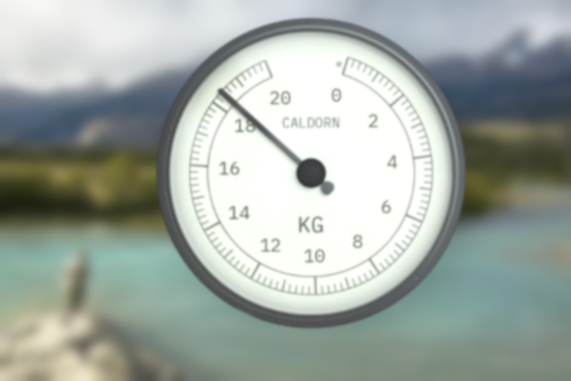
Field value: 18.4 kg
